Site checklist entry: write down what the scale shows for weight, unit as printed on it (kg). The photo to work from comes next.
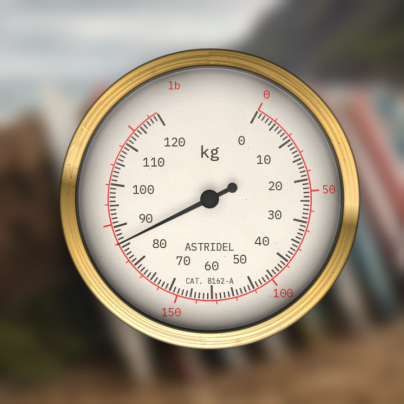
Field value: 86 kg
